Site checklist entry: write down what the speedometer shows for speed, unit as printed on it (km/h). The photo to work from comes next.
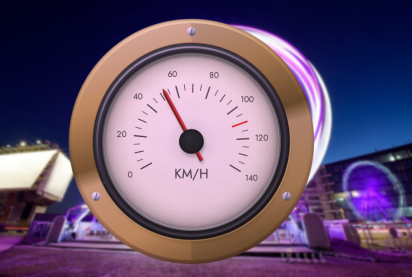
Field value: 52.5 km/h
